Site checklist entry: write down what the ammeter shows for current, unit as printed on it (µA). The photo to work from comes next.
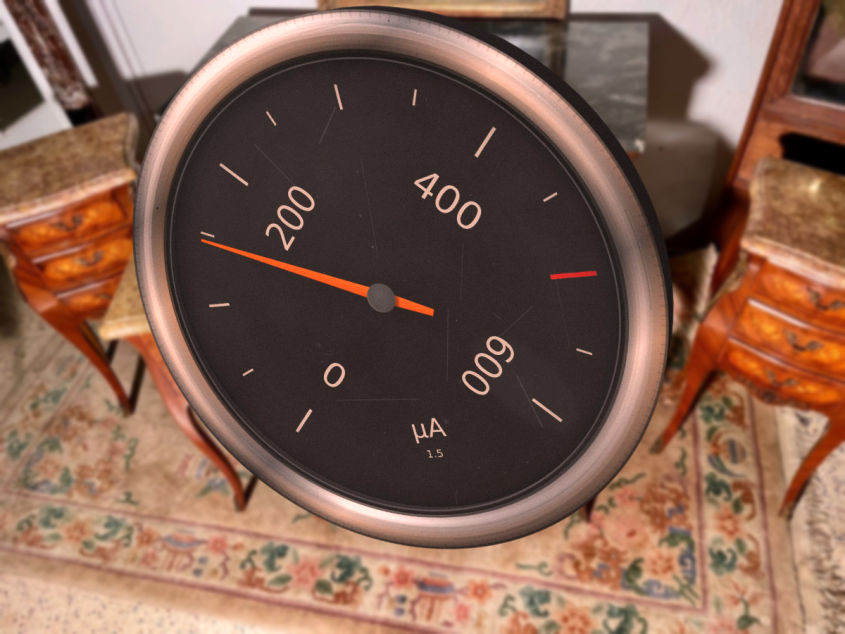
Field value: 150 µA
